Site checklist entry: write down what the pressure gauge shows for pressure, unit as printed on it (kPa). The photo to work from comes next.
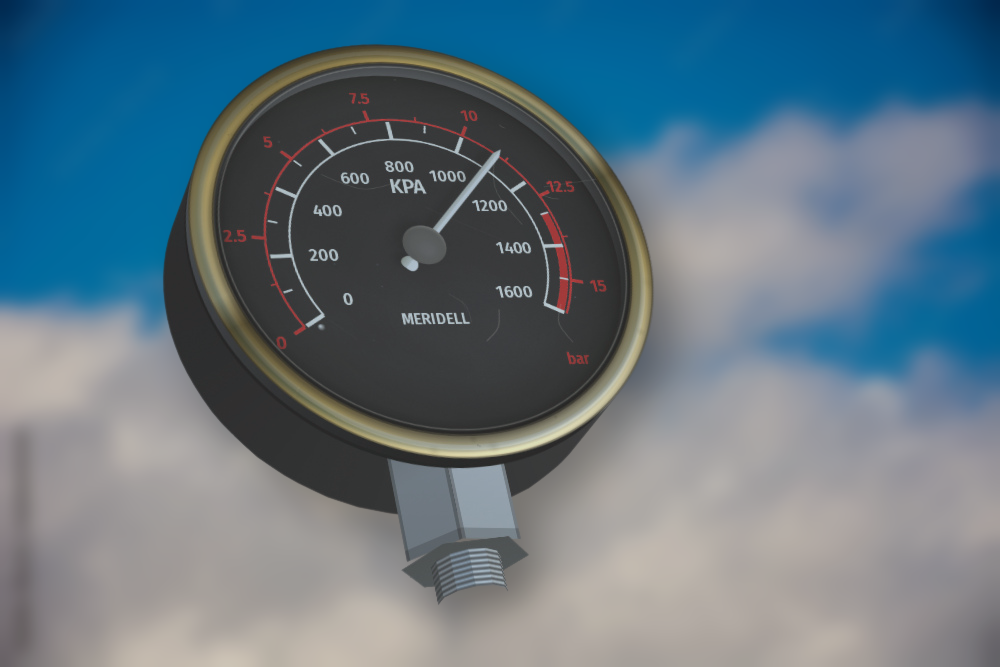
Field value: 1100 kPa
